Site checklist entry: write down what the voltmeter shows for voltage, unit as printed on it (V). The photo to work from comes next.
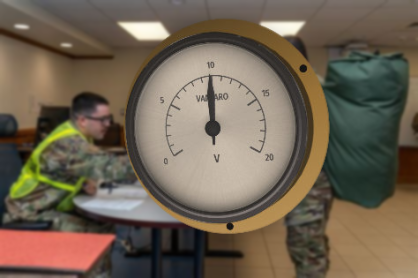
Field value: 10 V
